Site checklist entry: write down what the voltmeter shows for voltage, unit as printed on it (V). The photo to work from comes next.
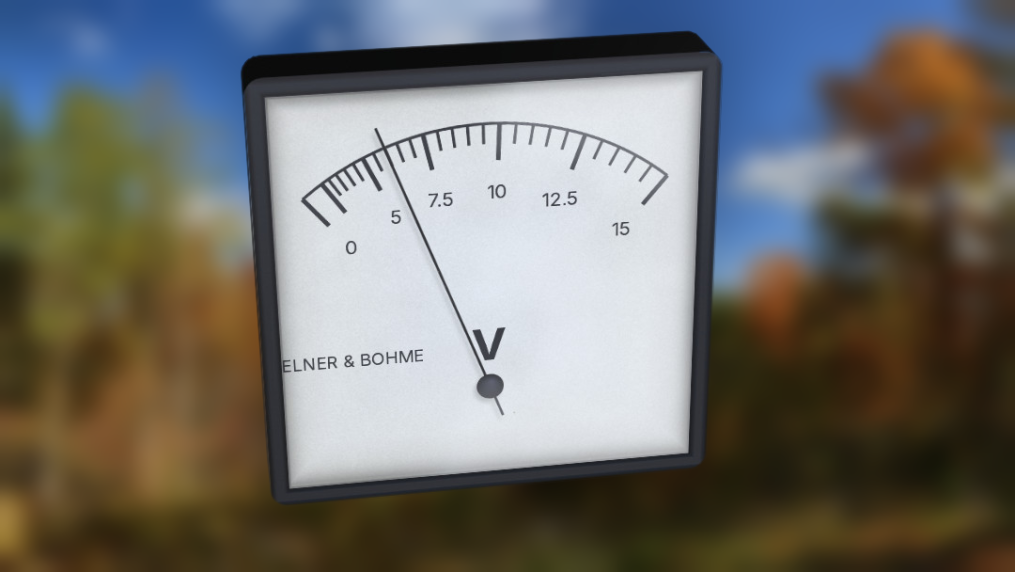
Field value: 6 V
